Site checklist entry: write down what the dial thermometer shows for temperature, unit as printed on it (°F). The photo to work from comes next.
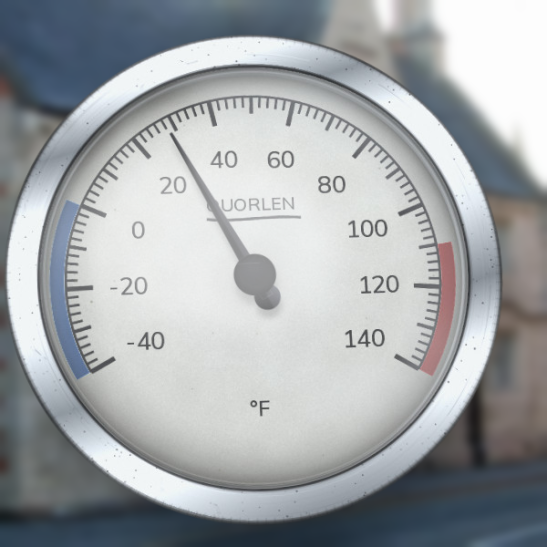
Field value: 28 °F
